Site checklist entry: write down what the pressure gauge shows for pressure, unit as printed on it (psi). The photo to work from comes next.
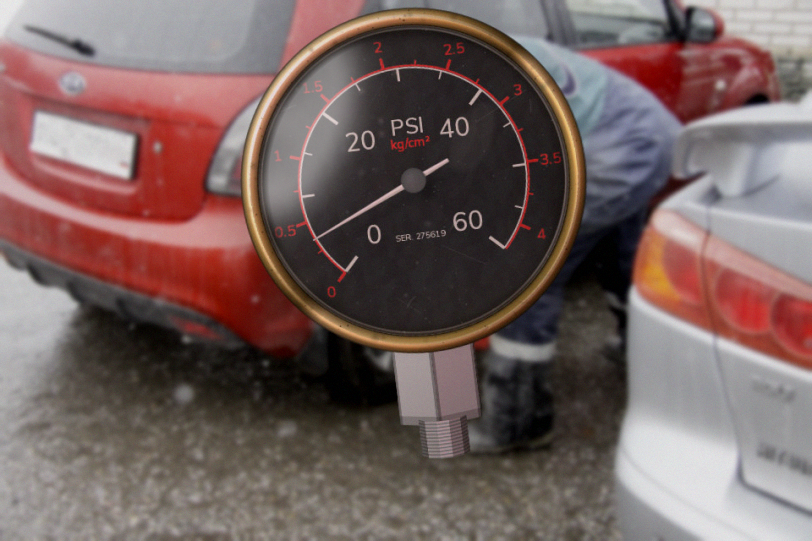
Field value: 5 psi
